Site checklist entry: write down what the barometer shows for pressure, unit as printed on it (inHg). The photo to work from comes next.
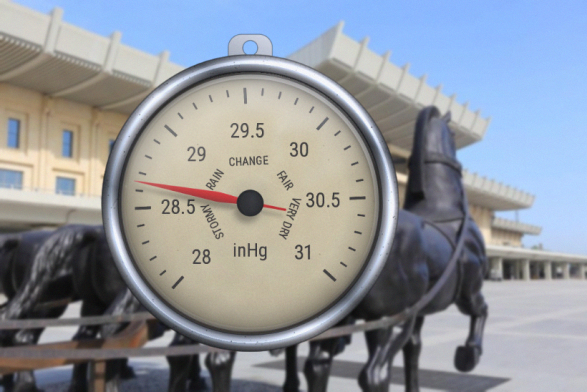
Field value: 28.65 inHg
